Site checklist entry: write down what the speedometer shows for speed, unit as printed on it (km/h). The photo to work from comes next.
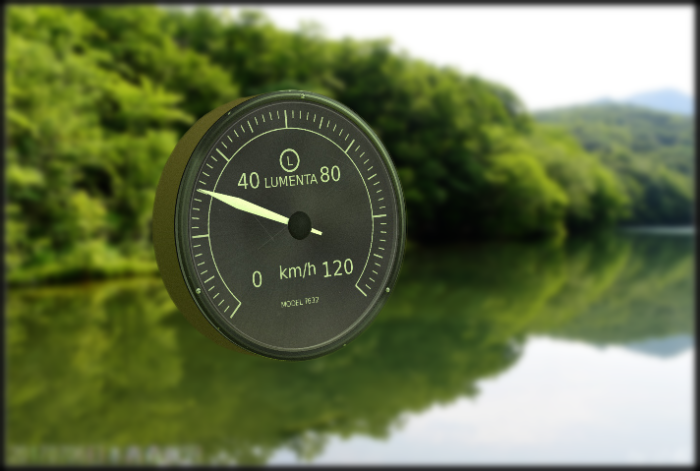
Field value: 30 km/h
